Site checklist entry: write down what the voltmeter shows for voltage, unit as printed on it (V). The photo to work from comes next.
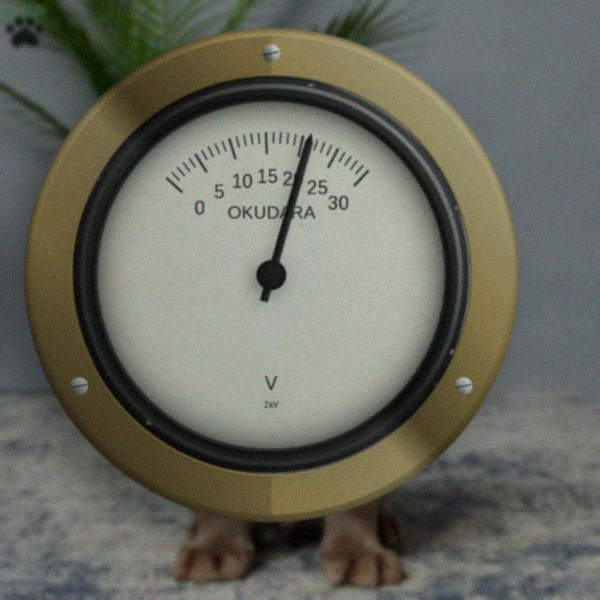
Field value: 21 V
